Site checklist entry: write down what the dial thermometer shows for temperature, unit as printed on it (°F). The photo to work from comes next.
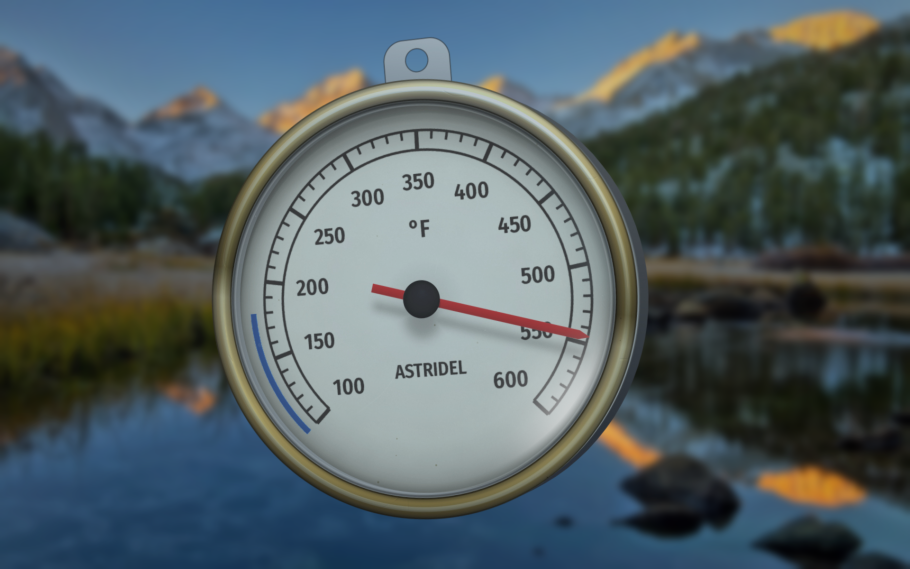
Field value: 545 °F
